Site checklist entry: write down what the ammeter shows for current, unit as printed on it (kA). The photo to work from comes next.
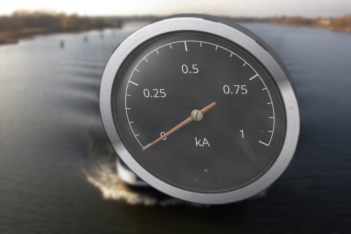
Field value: 0 kA
